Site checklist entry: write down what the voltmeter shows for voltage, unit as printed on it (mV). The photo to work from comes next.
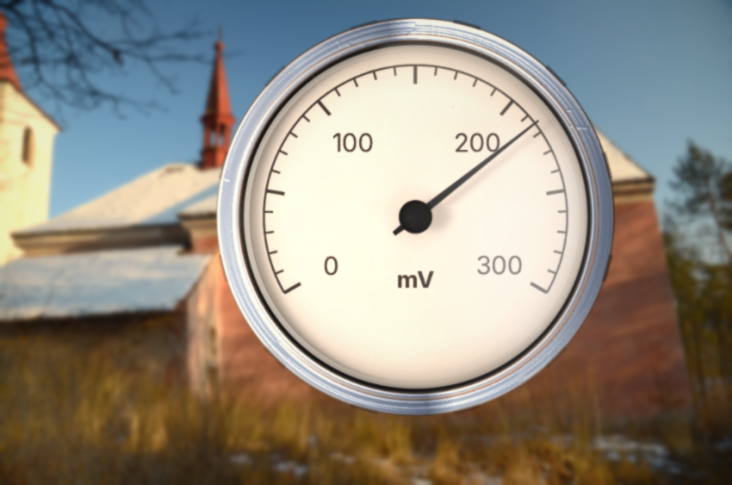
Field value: 215 mV
